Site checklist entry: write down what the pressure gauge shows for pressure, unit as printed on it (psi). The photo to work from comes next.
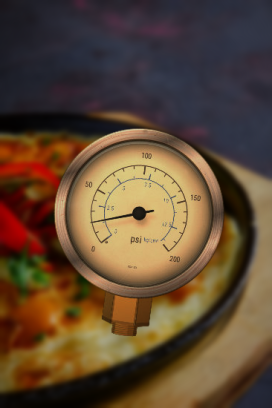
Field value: 20 psi
